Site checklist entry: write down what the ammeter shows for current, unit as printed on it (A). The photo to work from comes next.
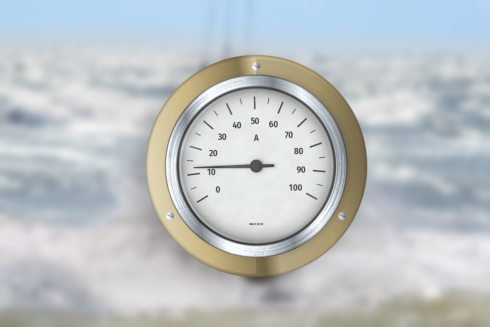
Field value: 12.5 A
